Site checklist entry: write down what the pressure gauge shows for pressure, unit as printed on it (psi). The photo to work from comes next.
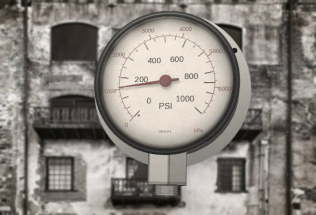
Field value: 150 psi
